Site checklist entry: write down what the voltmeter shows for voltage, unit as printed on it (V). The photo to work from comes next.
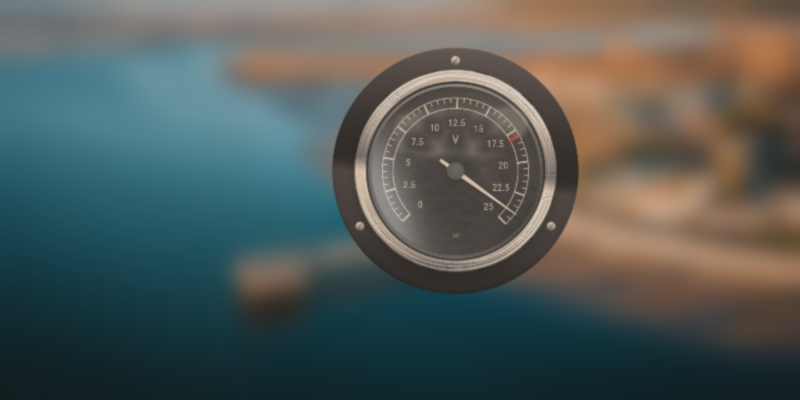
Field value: 24 V
